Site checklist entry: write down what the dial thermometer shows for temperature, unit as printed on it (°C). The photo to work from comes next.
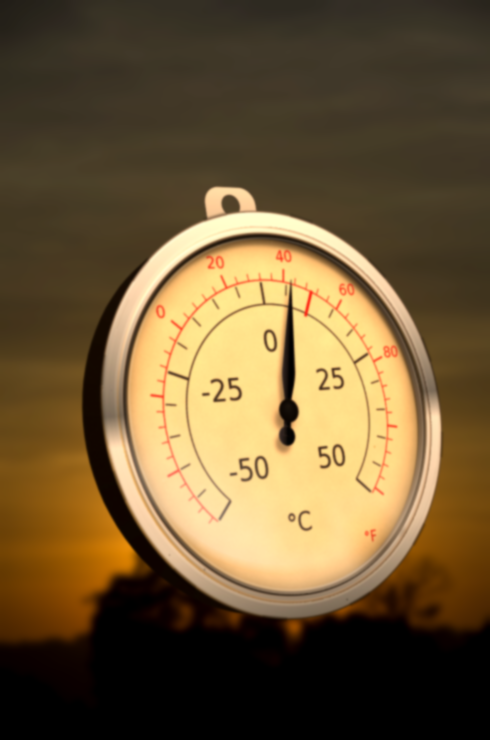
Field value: 5 °C
